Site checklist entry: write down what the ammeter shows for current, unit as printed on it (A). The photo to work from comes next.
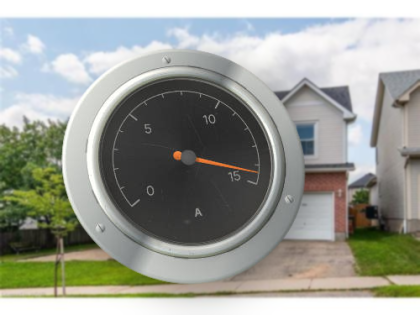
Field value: 14.5 A
